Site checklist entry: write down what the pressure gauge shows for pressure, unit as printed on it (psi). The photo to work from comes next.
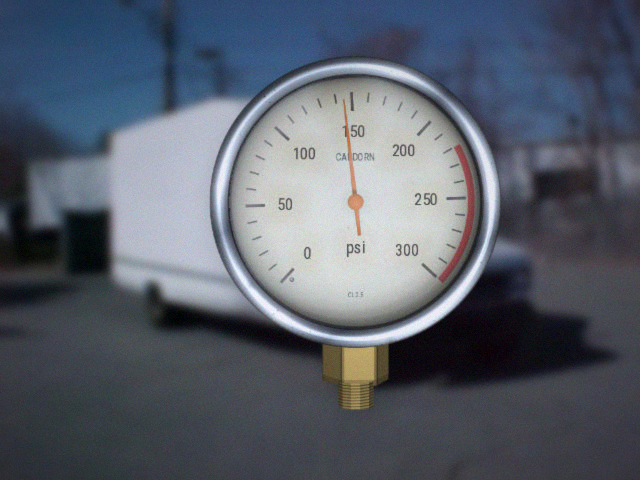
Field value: 145 psi
